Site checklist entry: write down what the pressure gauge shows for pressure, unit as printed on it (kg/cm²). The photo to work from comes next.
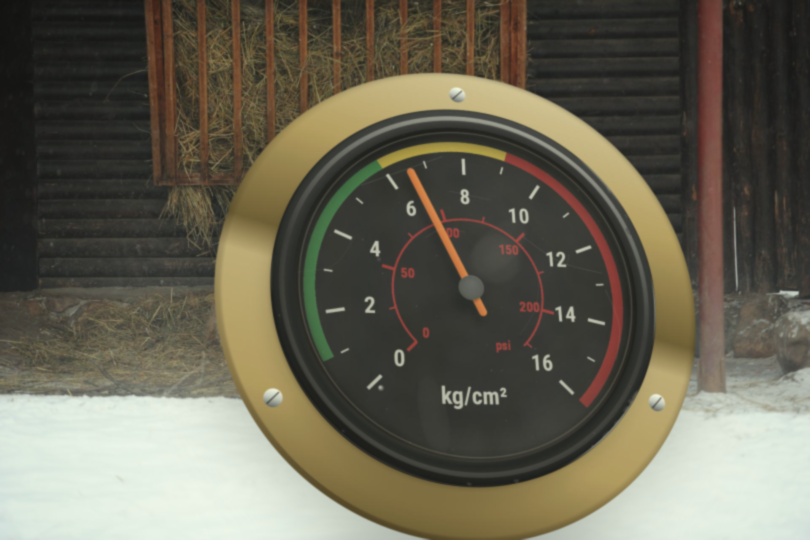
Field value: 6.5 kg/cm²
